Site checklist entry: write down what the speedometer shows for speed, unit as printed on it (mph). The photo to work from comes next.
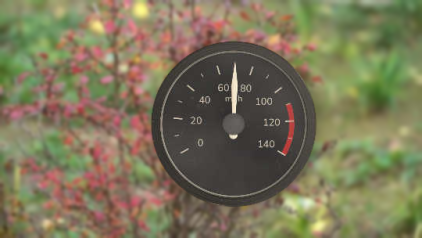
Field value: 70 mph
